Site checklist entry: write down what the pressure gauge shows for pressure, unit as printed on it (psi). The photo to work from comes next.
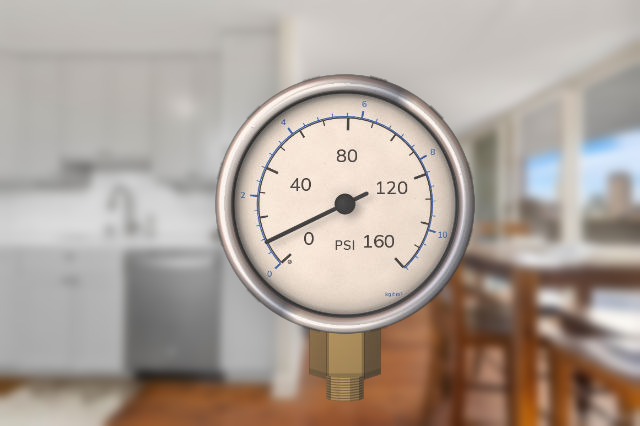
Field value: 10 psi
